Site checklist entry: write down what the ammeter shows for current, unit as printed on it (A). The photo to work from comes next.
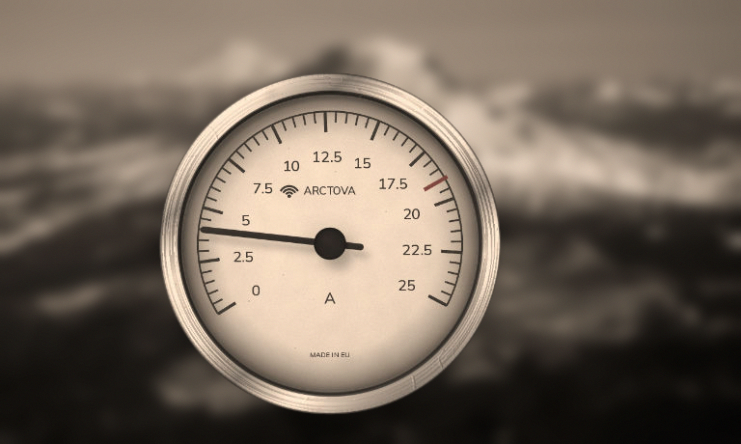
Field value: 4 A
